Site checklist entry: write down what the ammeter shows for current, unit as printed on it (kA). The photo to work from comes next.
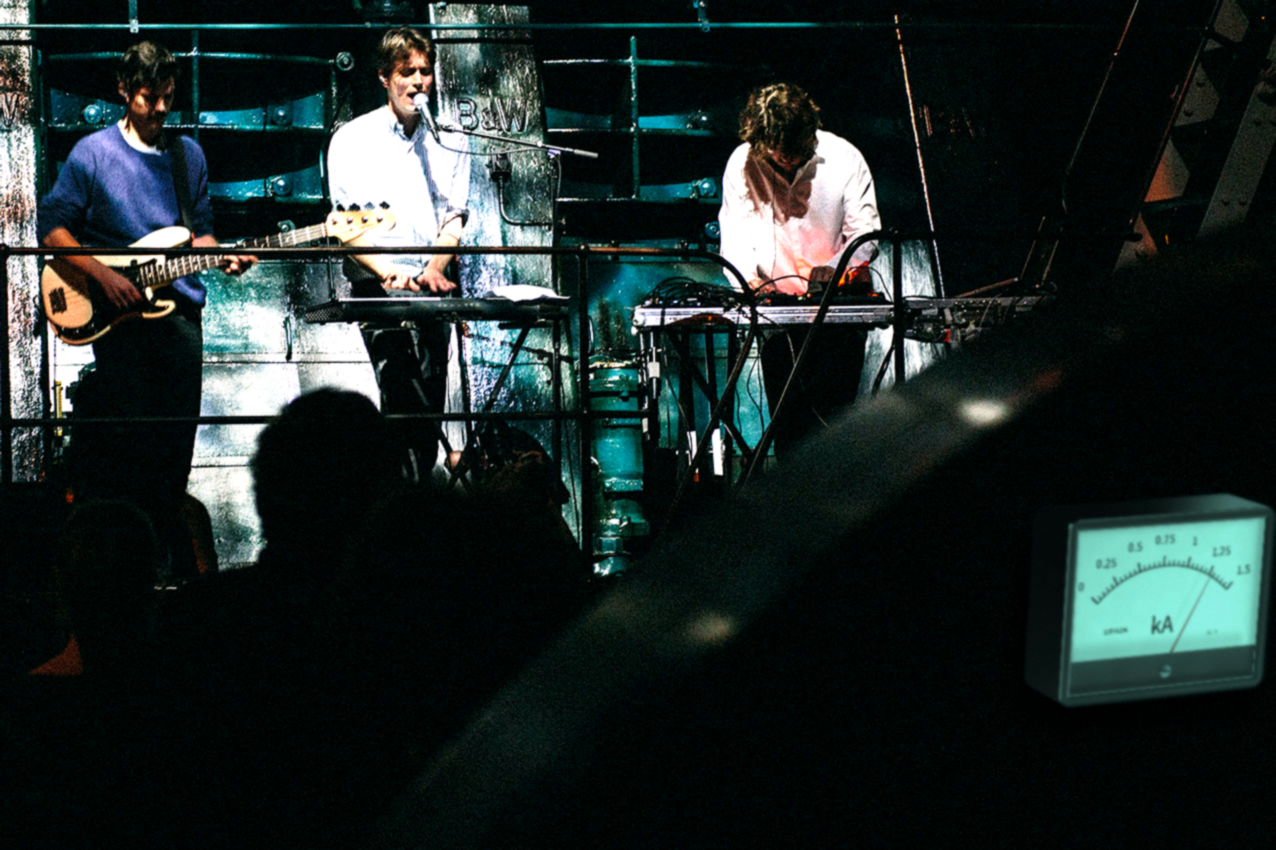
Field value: 1.25 kA
